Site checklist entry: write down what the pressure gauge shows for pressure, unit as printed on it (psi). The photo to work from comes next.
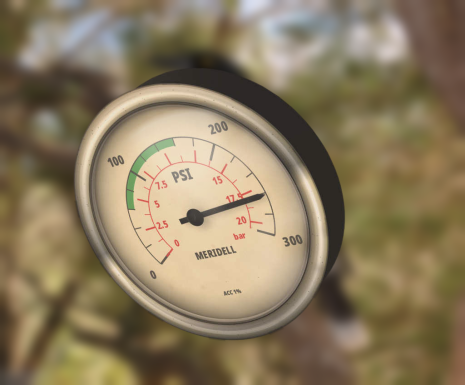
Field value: 260 psi
